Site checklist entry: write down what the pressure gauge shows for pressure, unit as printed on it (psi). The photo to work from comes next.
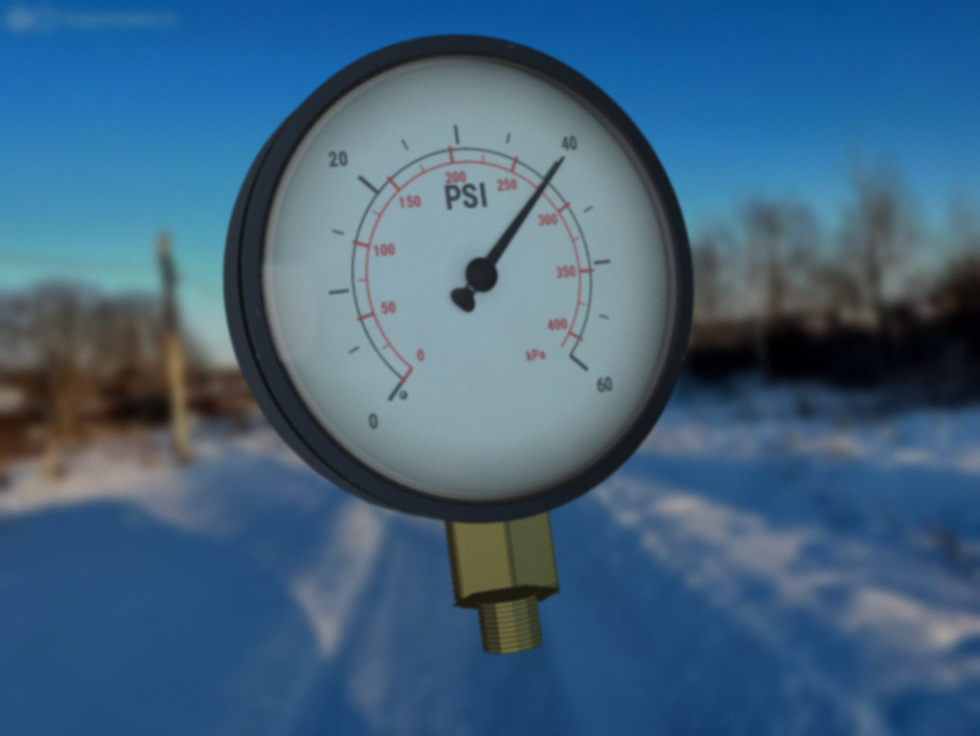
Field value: 40 psi
